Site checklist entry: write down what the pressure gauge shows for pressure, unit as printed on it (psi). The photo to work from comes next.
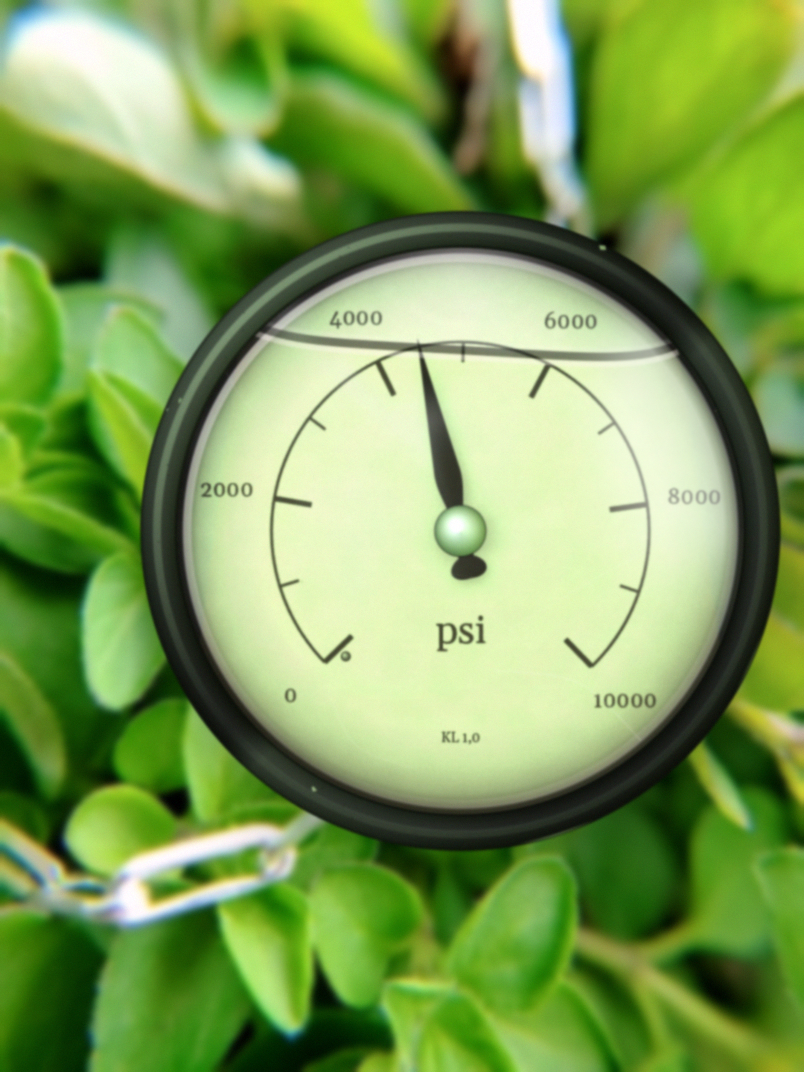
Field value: 4500 psi
